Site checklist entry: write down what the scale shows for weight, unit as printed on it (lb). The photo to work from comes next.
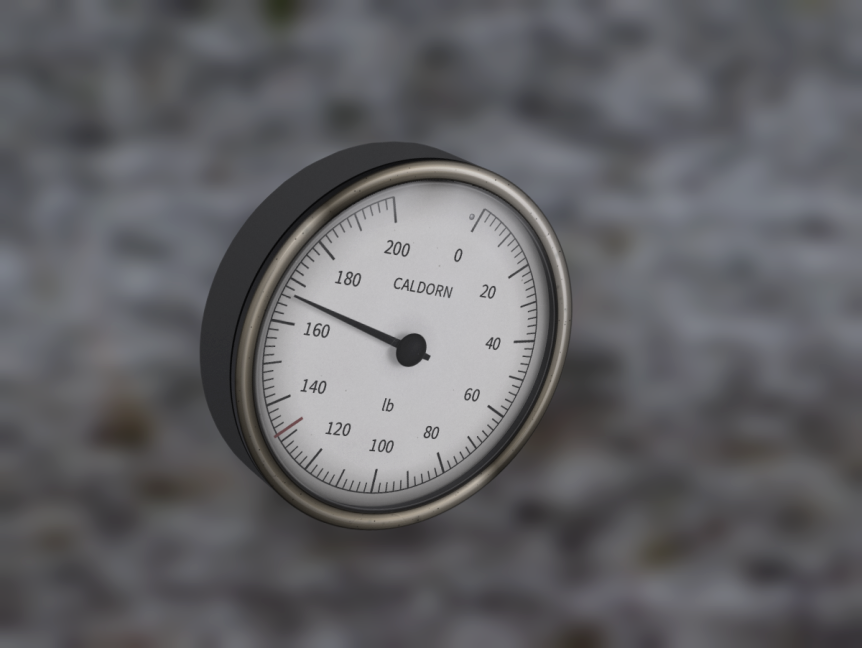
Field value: 167 lb
